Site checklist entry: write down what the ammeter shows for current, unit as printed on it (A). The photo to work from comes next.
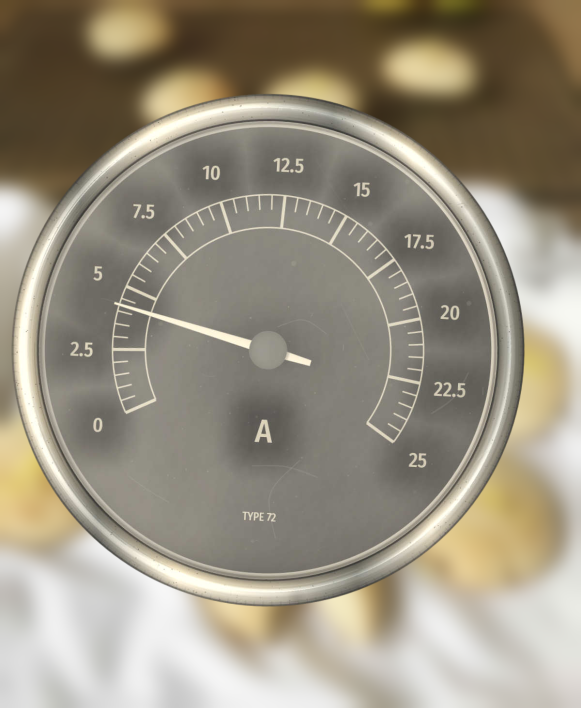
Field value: 4.25 A
